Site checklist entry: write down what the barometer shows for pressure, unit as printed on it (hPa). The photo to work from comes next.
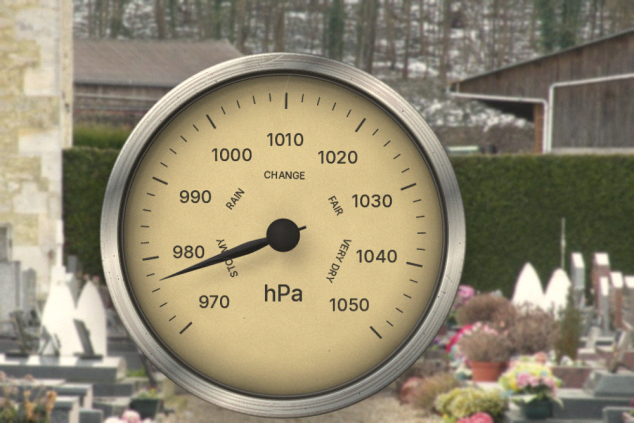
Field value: 977 hPa
